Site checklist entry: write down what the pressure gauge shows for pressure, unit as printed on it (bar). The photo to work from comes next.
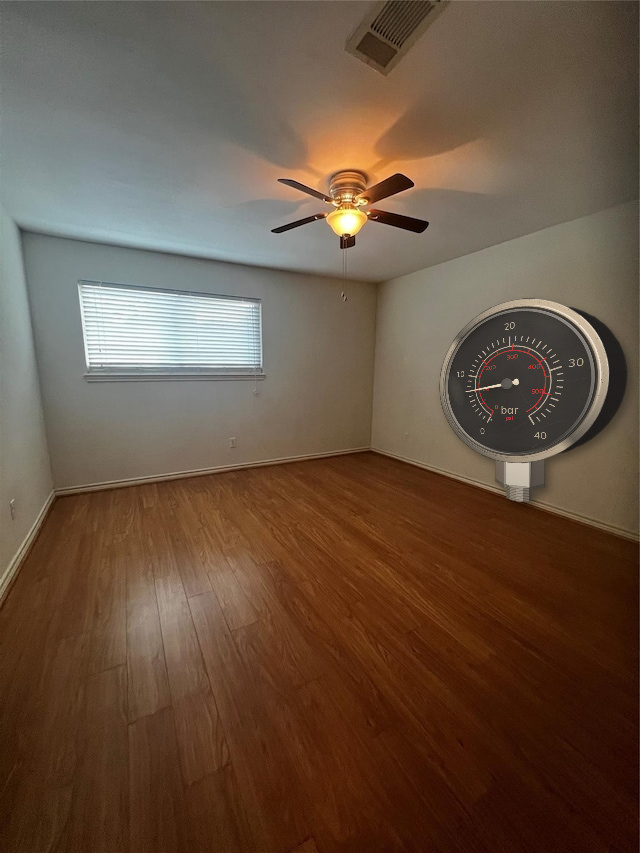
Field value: 7 bar
